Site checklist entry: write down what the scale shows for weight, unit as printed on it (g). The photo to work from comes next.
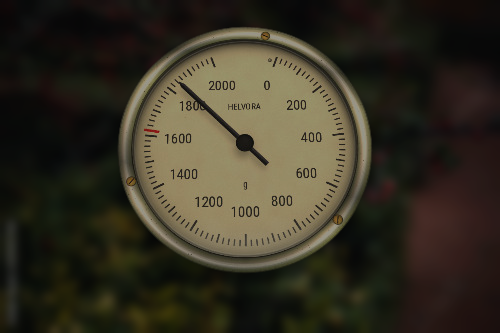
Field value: 1840 g
